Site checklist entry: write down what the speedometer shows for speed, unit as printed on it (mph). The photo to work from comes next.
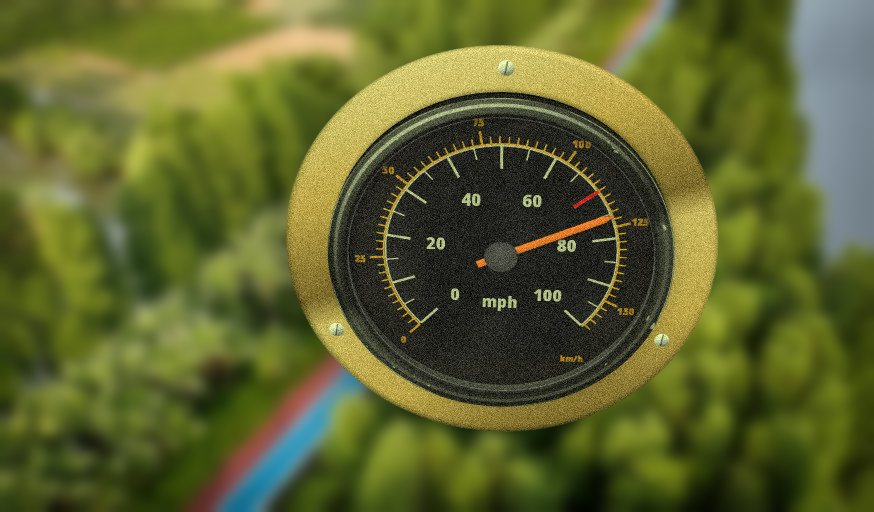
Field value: 75 mph
